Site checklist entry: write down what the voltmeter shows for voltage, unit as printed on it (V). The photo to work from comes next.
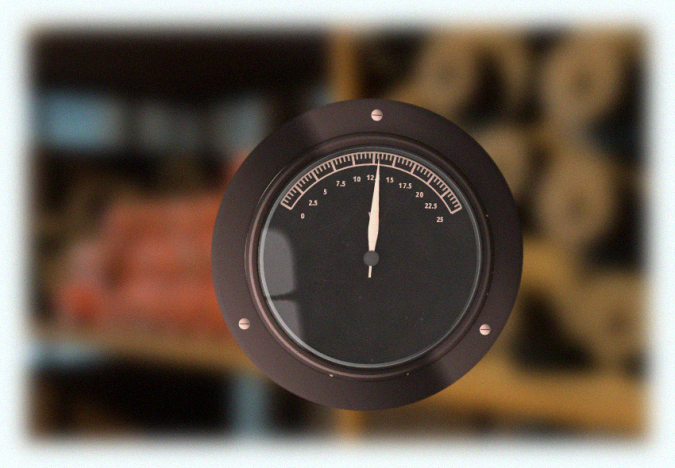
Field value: 13 V
